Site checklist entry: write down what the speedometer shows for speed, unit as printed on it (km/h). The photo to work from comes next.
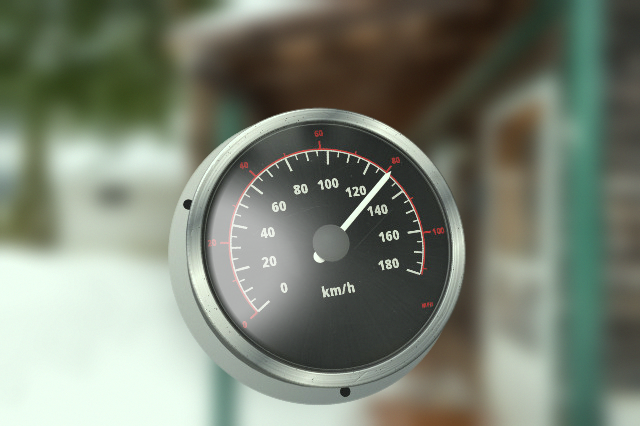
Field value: 130 km/h
